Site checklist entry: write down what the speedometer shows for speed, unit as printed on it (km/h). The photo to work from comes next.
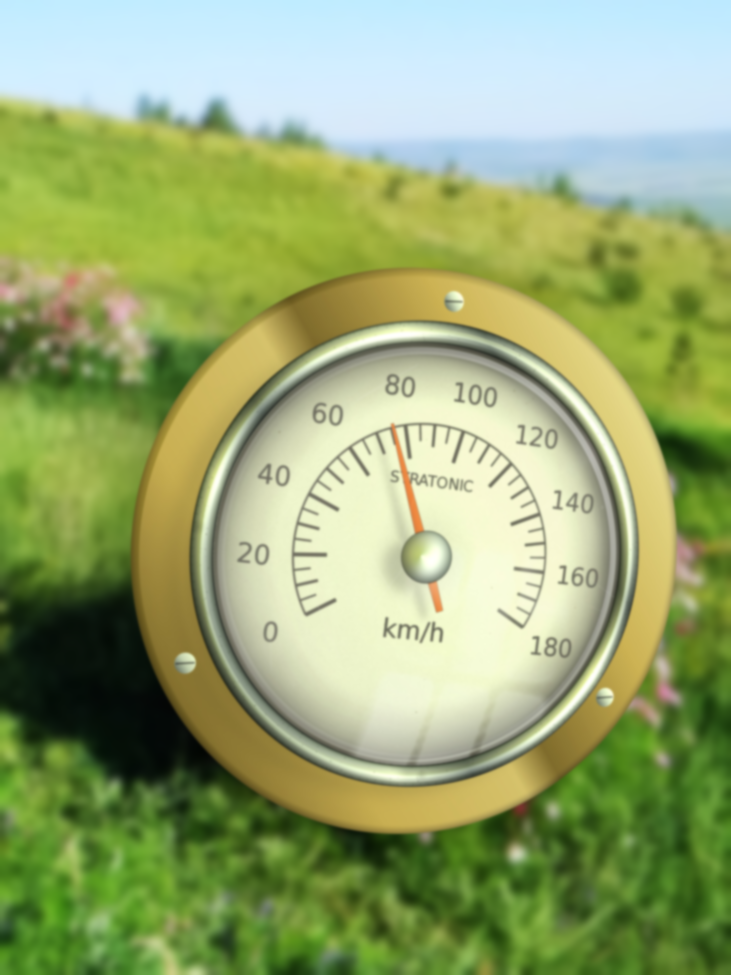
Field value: 75 km/h
